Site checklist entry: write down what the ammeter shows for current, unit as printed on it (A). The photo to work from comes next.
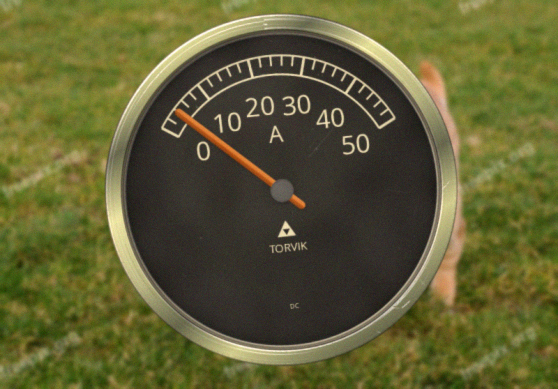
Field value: 4 A
